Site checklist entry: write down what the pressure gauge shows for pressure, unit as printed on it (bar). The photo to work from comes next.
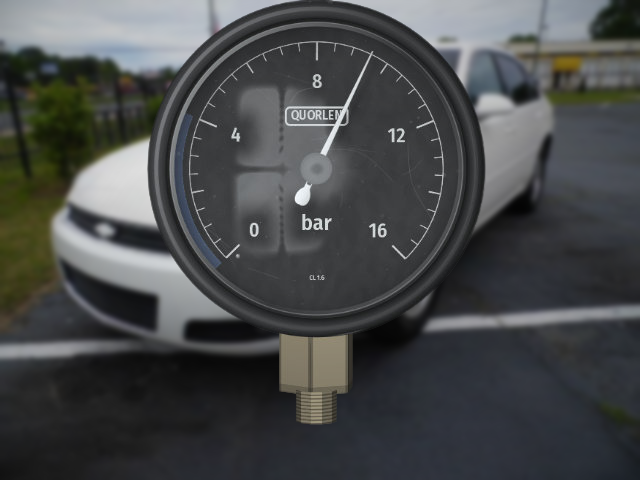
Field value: 9.5 bar
